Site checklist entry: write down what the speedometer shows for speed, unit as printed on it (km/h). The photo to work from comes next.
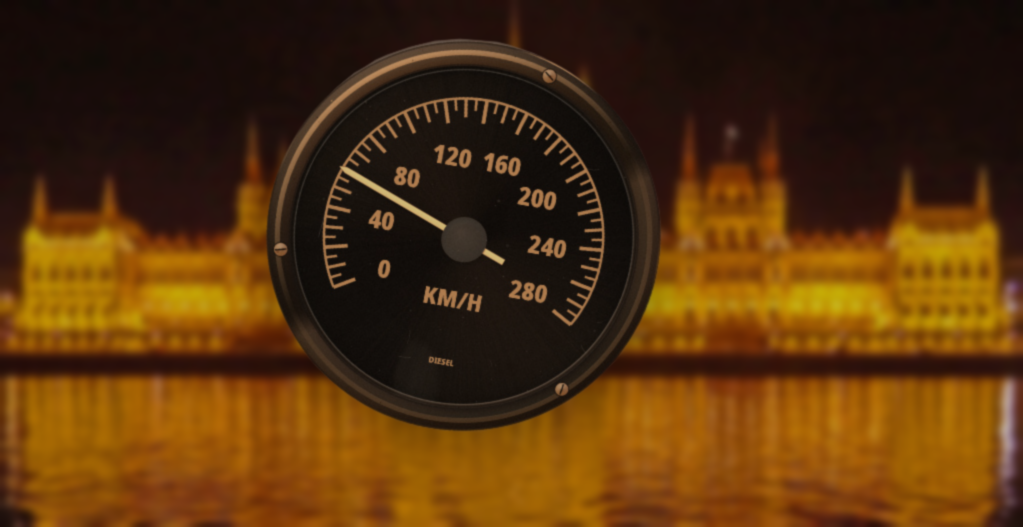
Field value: 60 km/h
